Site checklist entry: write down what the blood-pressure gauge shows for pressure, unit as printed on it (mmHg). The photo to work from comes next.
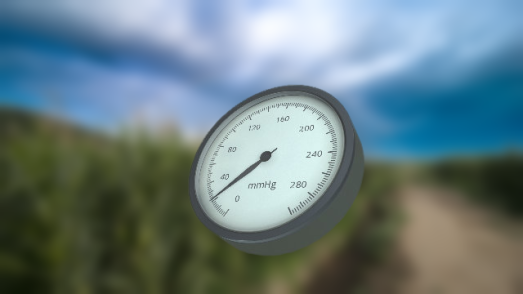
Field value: 20 mmHg
